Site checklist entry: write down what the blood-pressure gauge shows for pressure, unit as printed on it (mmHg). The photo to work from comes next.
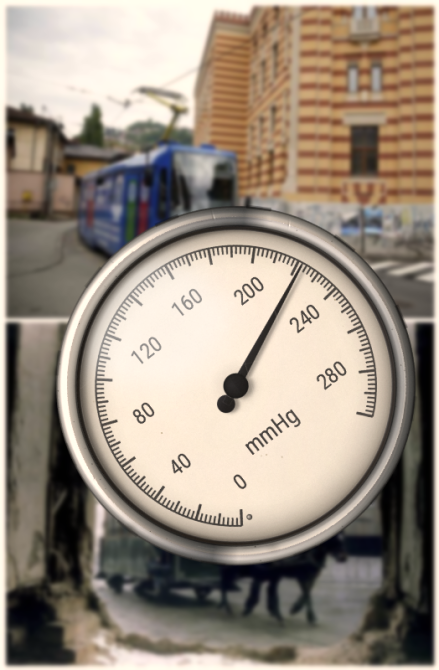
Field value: 222 mmHg
